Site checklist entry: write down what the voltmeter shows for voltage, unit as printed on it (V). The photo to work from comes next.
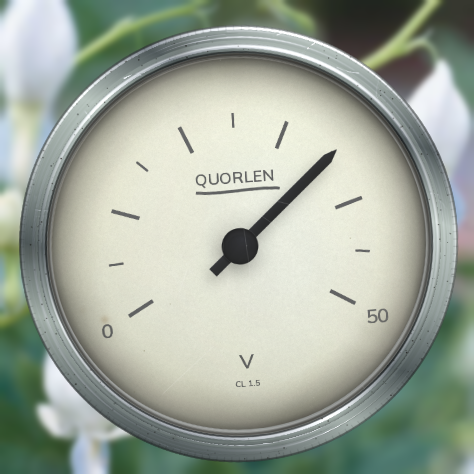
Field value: 35 V
